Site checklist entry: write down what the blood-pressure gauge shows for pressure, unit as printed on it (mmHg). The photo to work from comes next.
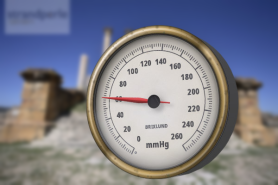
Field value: 60 mmHg
